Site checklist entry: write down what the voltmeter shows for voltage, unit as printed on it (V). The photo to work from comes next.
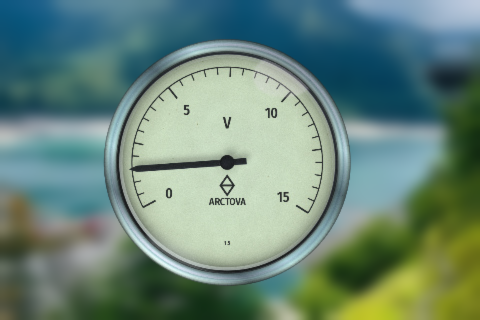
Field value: 1.5 V
